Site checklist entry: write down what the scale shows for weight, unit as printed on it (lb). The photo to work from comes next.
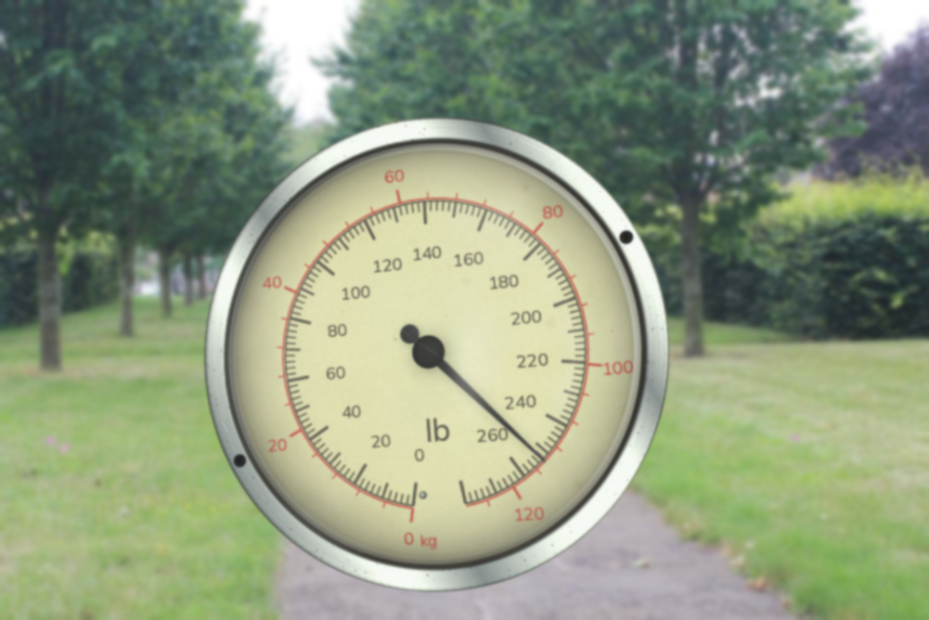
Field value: 252 lb
